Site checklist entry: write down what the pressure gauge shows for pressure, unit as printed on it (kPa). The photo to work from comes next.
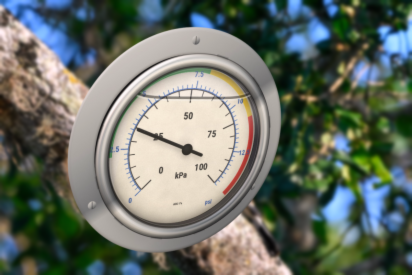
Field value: 25 kPa
